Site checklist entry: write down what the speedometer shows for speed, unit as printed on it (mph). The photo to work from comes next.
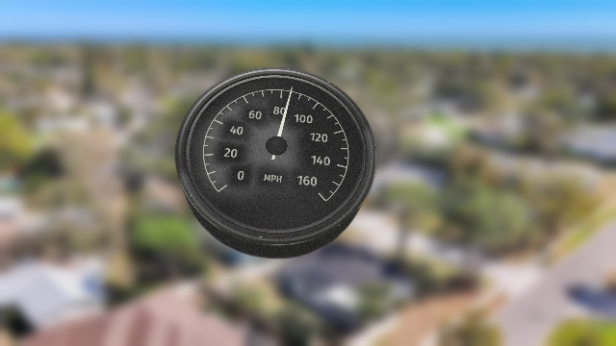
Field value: 85 mph
